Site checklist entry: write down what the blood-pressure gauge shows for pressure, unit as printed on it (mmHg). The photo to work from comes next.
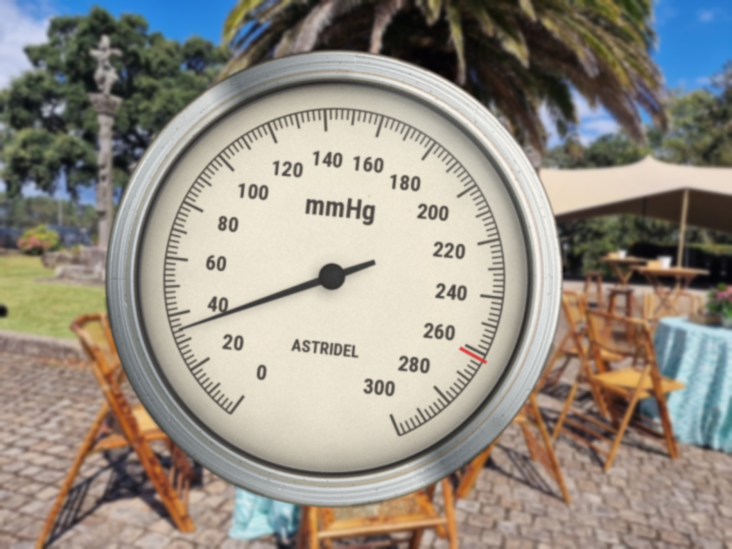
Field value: 34 mmHg
